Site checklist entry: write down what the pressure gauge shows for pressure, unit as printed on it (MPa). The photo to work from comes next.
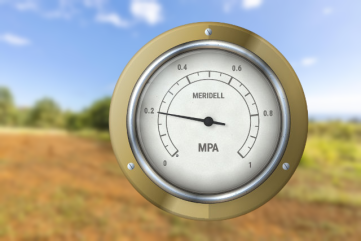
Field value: 0.2 MPa
